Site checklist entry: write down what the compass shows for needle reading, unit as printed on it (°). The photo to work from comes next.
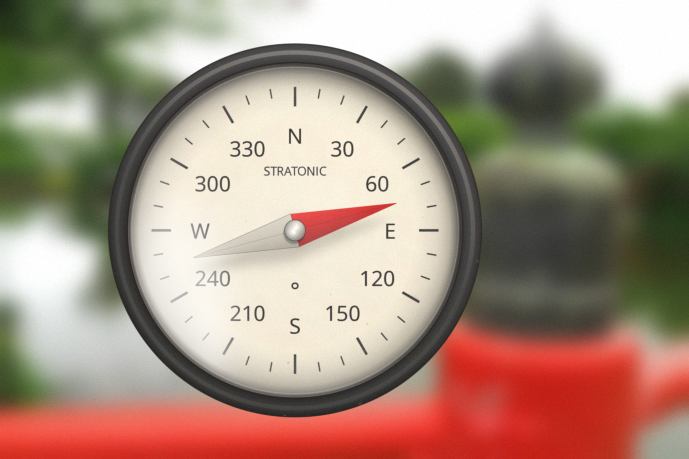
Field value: 75 °
